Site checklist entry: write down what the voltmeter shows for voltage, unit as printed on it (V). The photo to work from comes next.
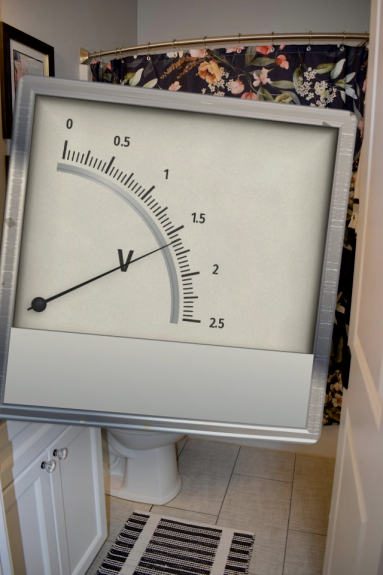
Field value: 1.6 V
